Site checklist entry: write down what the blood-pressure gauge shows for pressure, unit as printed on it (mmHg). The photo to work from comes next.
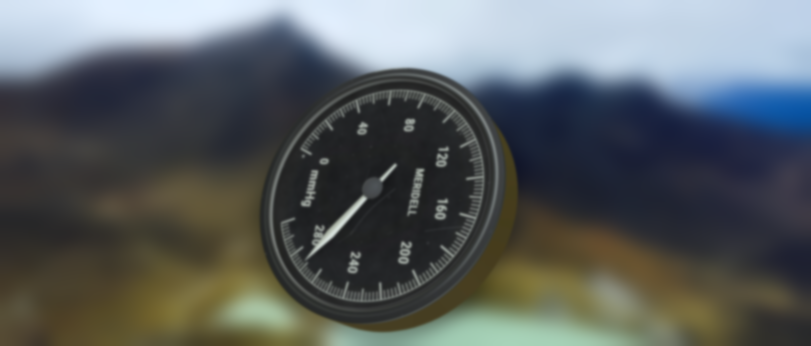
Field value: 270 mmHg
